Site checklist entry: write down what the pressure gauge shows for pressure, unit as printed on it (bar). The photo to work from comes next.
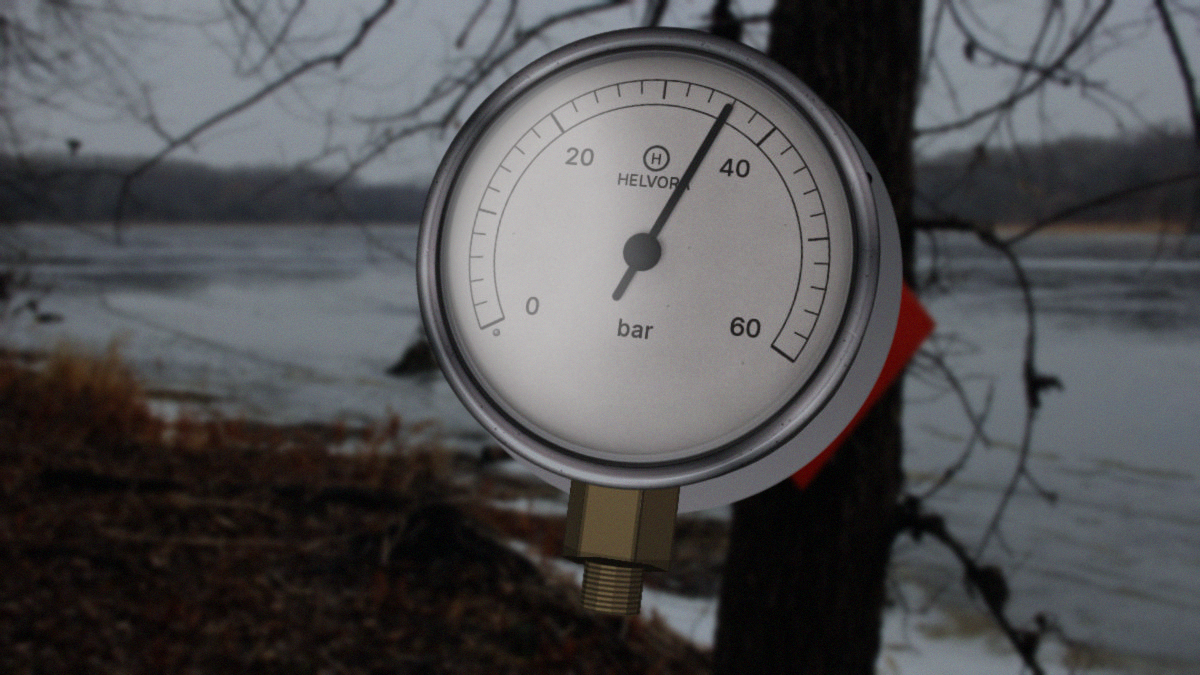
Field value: 36 bar
